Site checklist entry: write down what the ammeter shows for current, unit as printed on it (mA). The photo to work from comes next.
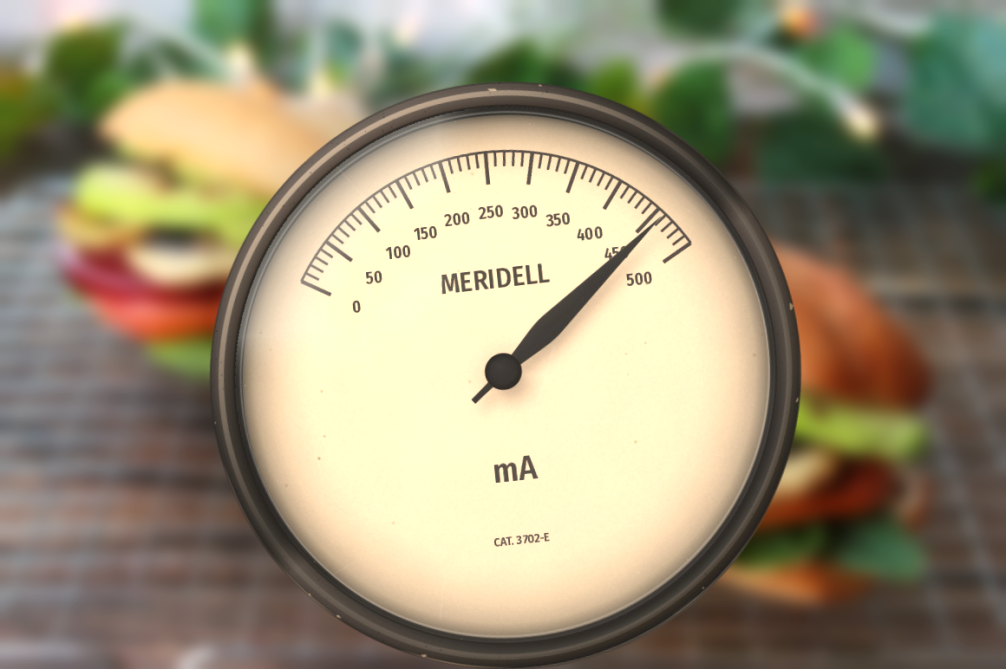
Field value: 460 mA
